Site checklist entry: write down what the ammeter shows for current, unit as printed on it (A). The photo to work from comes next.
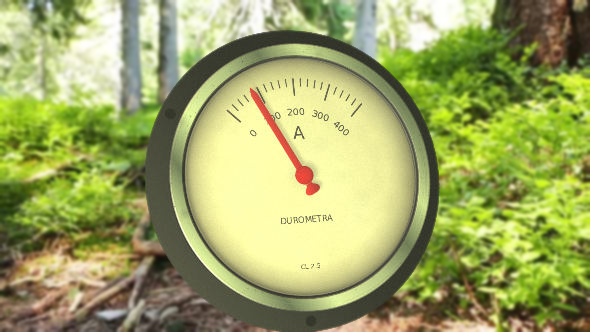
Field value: 80 A
